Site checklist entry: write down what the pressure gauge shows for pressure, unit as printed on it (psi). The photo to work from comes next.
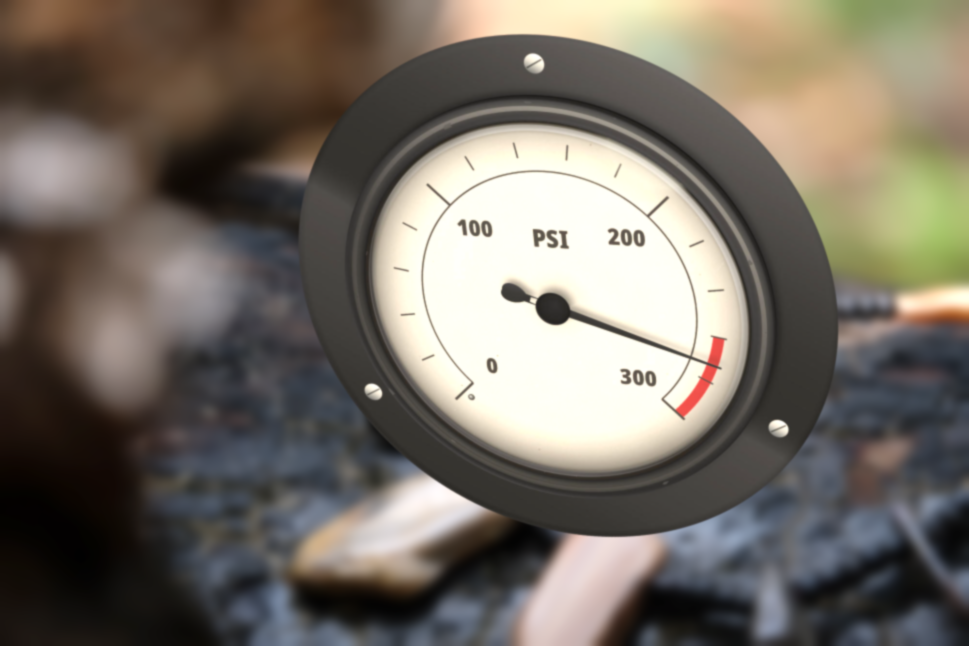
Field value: 270 psi
